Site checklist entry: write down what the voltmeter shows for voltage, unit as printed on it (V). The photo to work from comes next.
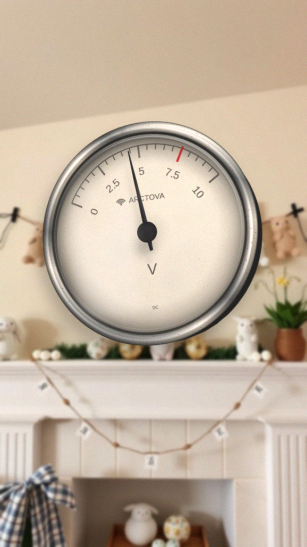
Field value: 4.5 V
